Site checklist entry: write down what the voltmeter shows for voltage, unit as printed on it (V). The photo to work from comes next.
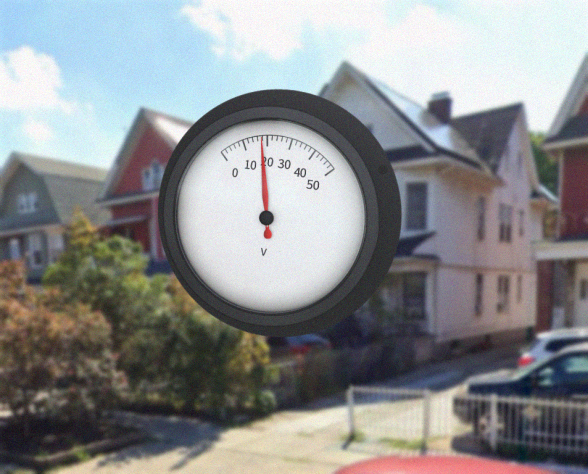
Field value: 18 V
